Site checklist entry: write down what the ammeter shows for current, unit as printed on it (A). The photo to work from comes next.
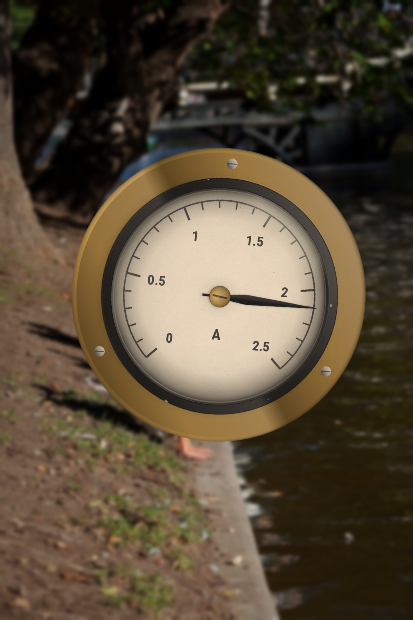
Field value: 2.1 A
